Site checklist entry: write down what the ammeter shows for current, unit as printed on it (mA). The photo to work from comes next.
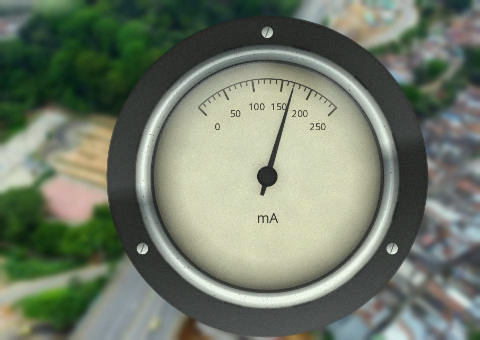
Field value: 170 mA
